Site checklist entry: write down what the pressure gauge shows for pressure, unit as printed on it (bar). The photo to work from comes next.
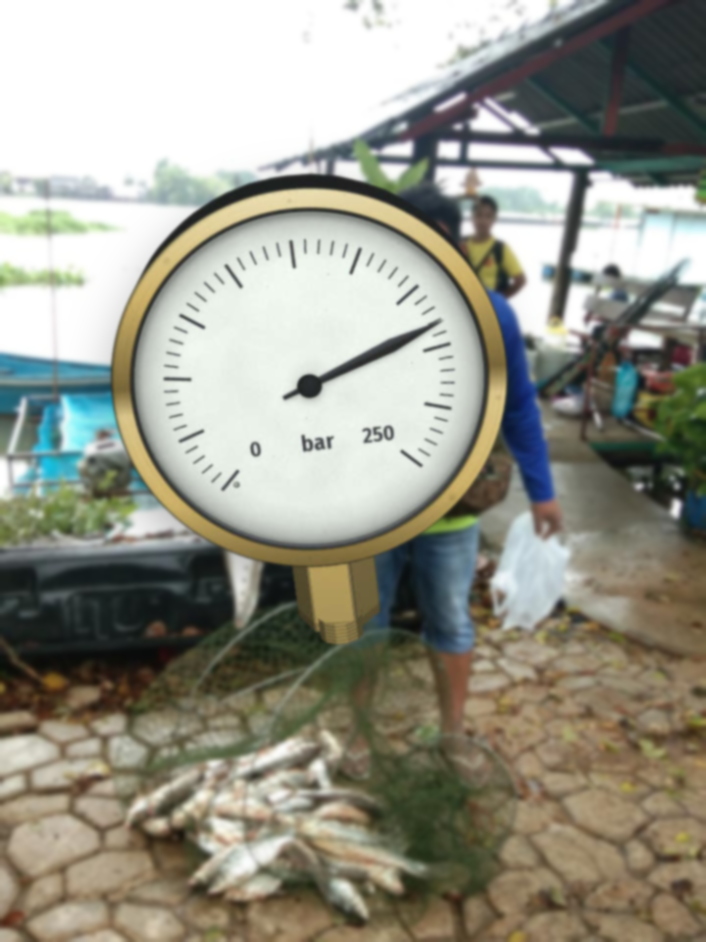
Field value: 190 bar
